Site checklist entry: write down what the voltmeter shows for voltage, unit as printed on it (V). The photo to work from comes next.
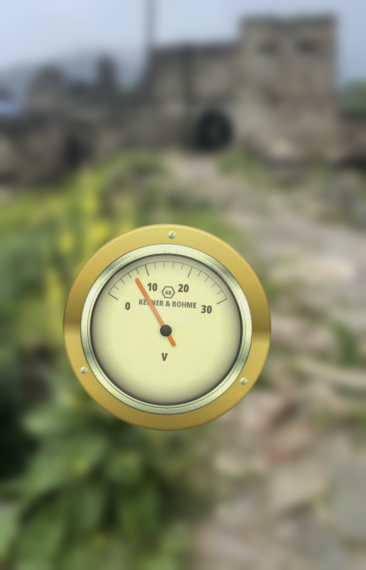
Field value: 7 V
